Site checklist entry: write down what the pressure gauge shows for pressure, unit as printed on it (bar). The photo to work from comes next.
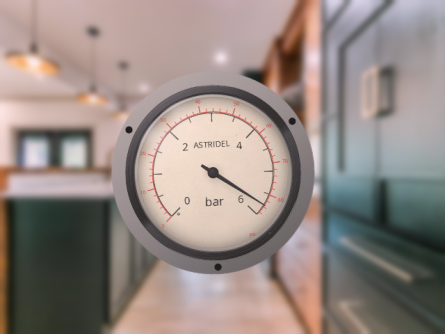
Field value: 5.75 bar
